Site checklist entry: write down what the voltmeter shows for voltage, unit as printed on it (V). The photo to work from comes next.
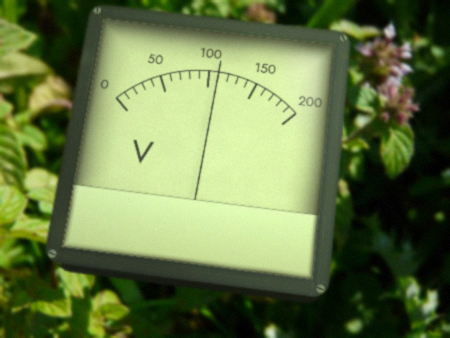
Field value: 110 V
